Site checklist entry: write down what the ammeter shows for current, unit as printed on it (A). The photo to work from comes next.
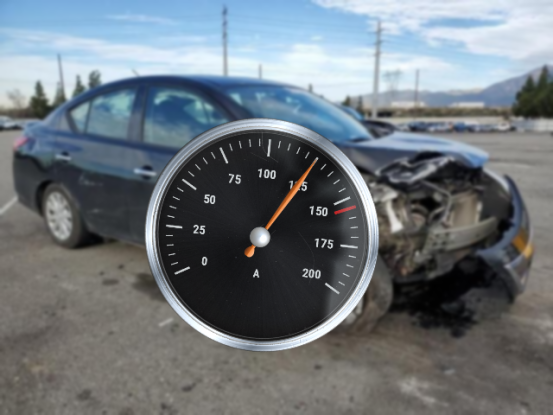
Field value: 125 A
